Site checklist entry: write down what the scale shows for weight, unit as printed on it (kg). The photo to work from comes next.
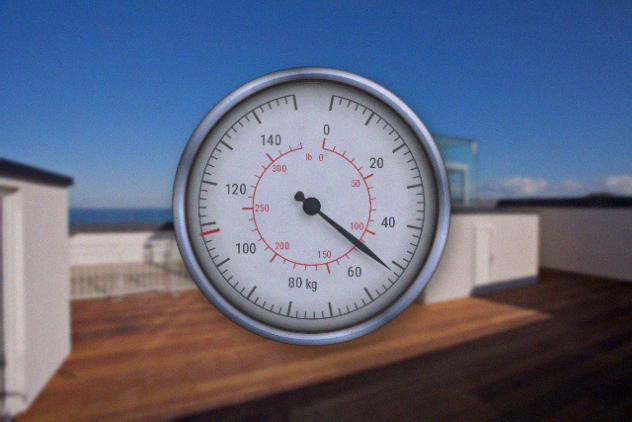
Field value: 52 kg
